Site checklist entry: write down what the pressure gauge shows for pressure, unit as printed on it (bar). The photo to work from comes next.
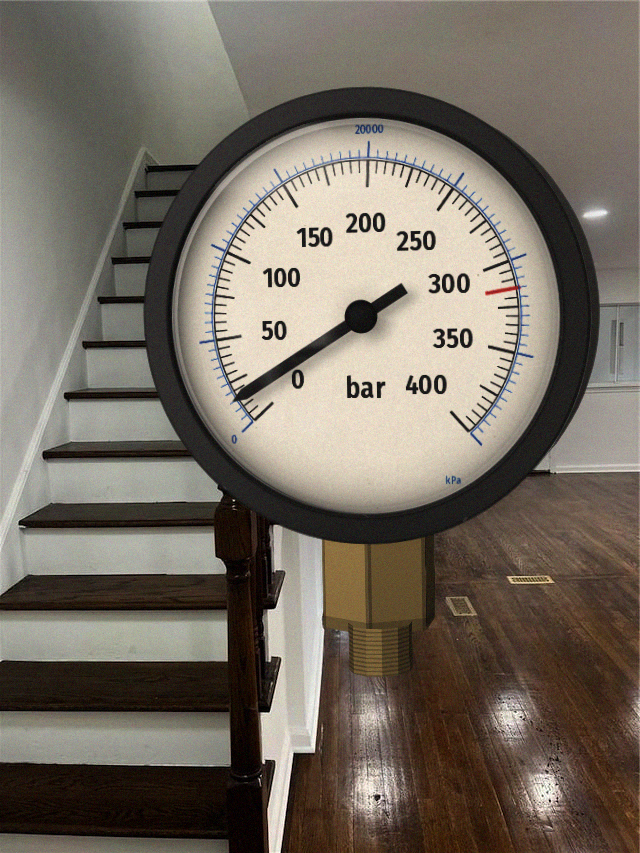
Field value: 15 bar
